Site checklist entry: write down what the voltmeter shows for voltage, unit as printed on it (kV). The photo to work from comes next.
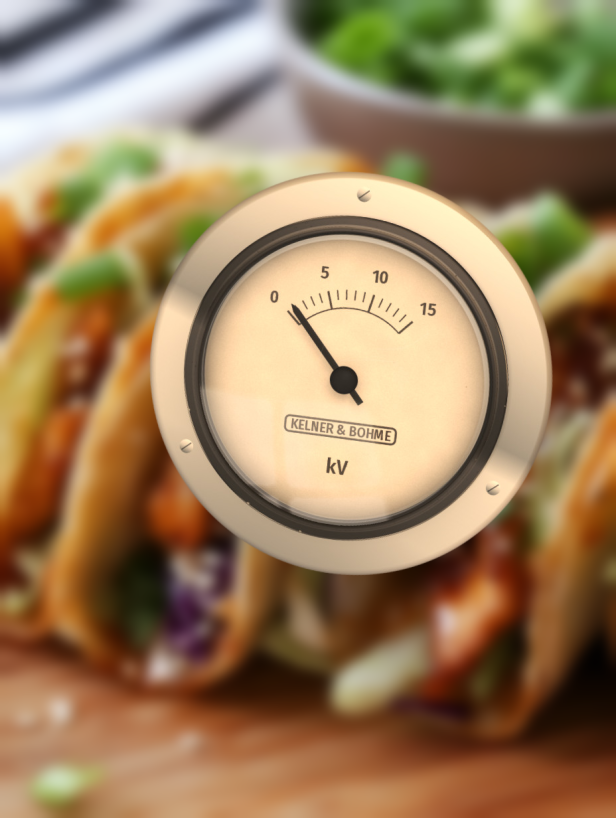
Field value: 1 kV
